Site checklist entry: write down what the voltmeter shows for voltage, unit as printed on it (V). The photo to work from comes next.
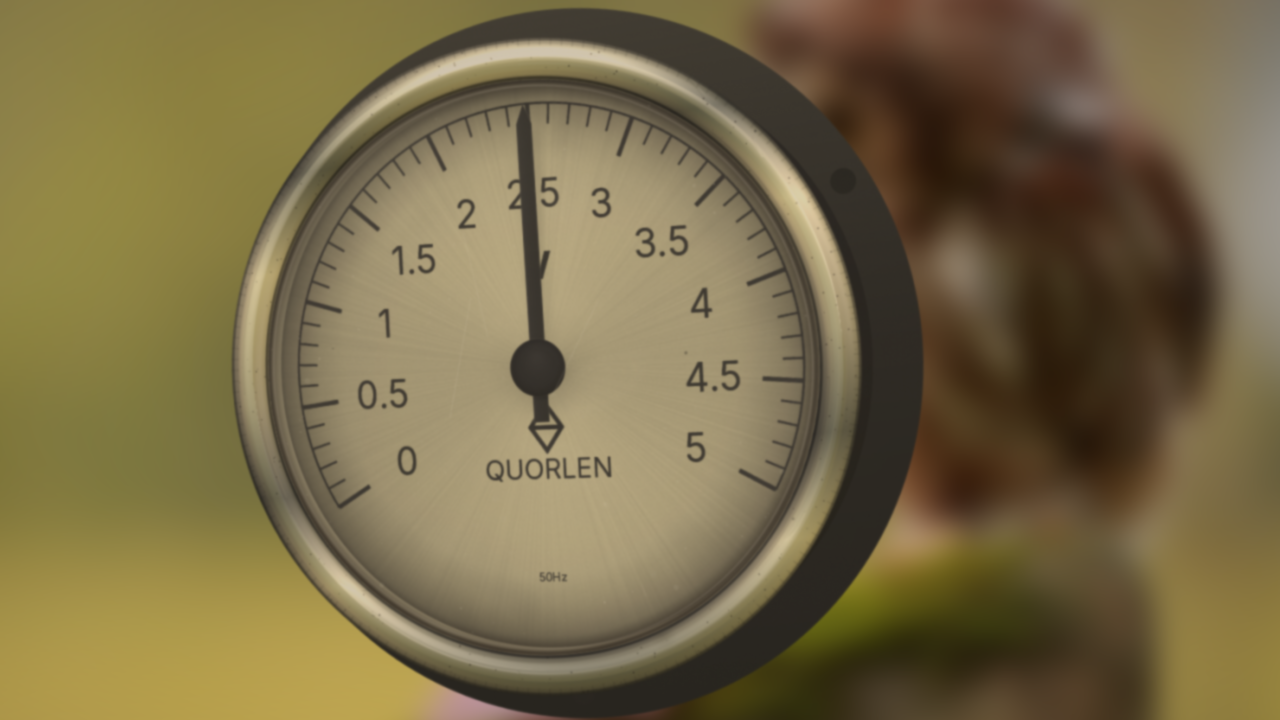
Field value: 2.5 V
